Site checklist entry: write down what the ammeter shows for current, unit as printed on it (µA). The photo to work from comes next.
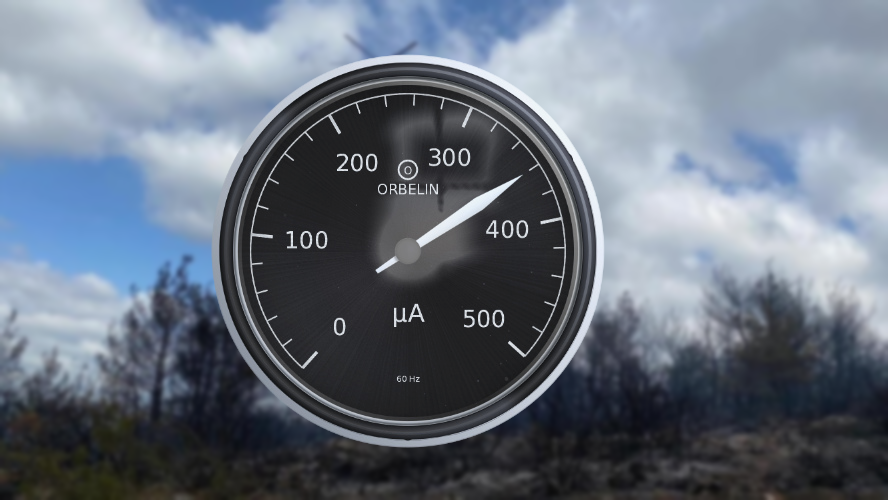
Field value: 360 µA
